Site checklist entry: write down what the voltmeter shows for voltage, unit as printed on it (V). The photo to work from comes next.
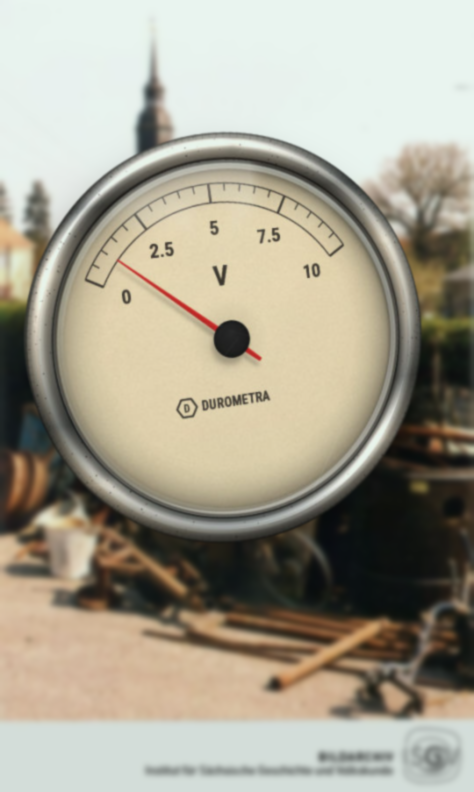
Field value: 1 V
